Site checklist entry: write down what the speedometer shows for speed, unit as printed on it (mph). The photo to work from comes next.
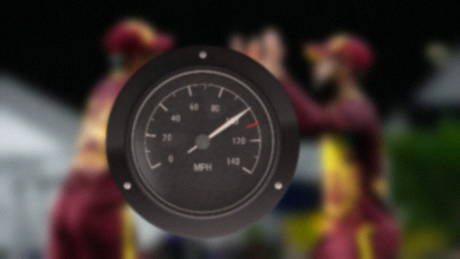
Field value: 100 mph
